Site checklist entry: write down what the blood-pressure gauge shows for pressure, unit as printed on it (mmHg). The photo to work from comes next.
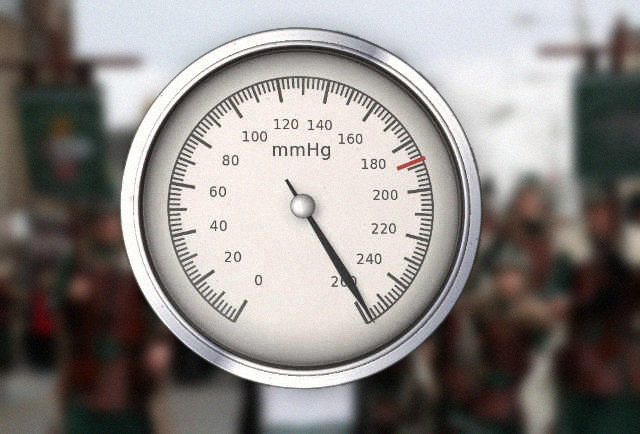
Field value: 258 mmHg
